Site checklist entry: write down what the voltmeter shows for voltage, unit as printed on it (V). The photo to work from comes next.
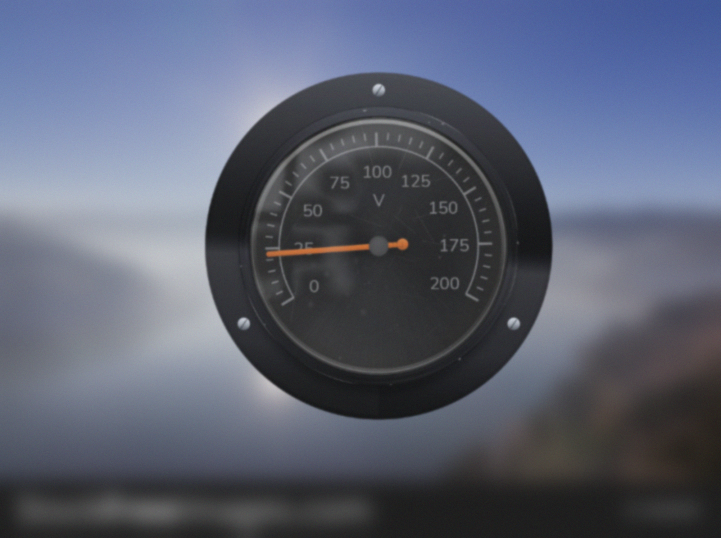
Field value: 22.5 V
